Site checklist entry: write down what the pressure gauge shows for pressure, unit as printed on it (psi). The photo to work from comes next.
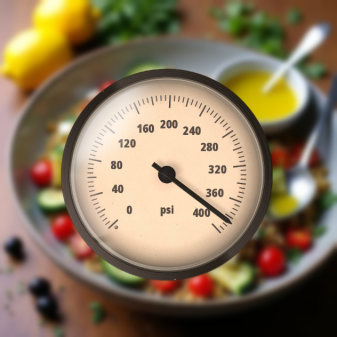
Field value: 385 psi
